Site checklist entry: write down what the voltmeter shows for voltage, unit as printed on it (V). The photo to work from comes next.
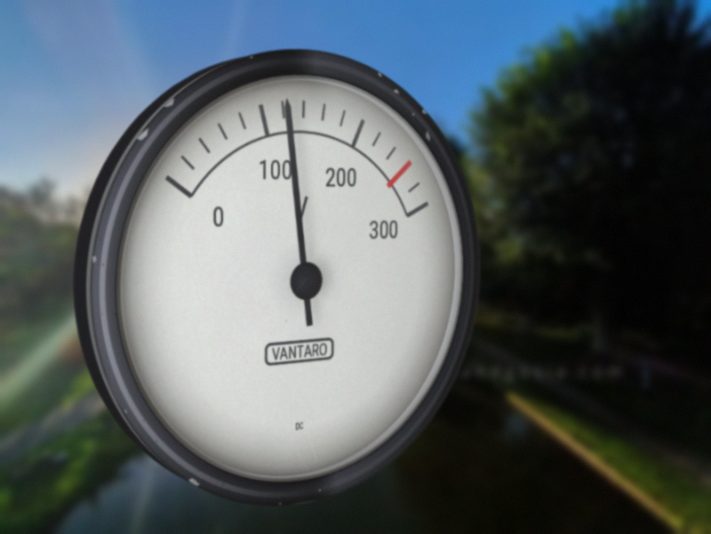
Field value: 120 V
